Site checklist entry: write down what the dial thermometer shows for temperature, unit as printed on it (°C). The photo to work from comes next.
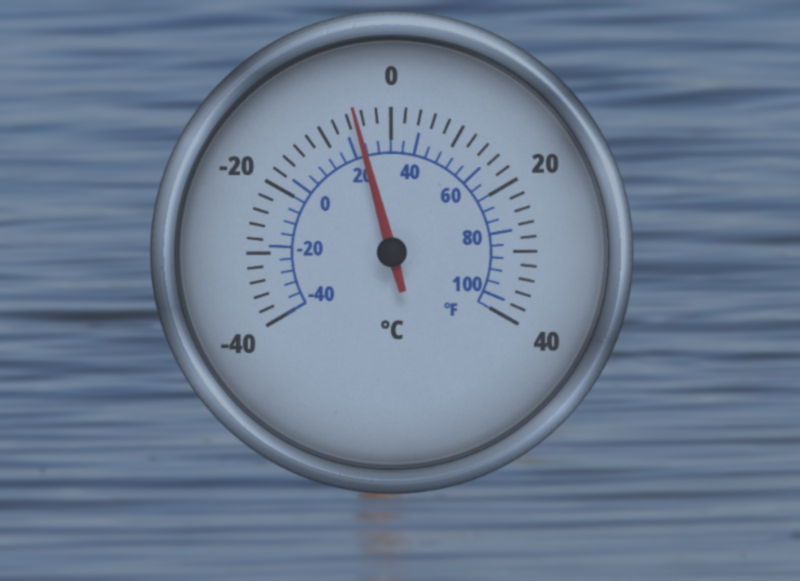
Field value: -5 °C
